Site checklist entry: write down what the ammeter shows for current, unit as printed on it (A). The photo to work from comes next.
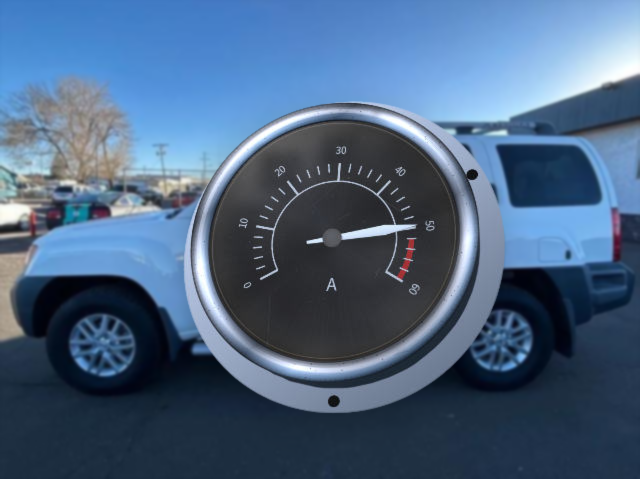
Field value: 50 A
